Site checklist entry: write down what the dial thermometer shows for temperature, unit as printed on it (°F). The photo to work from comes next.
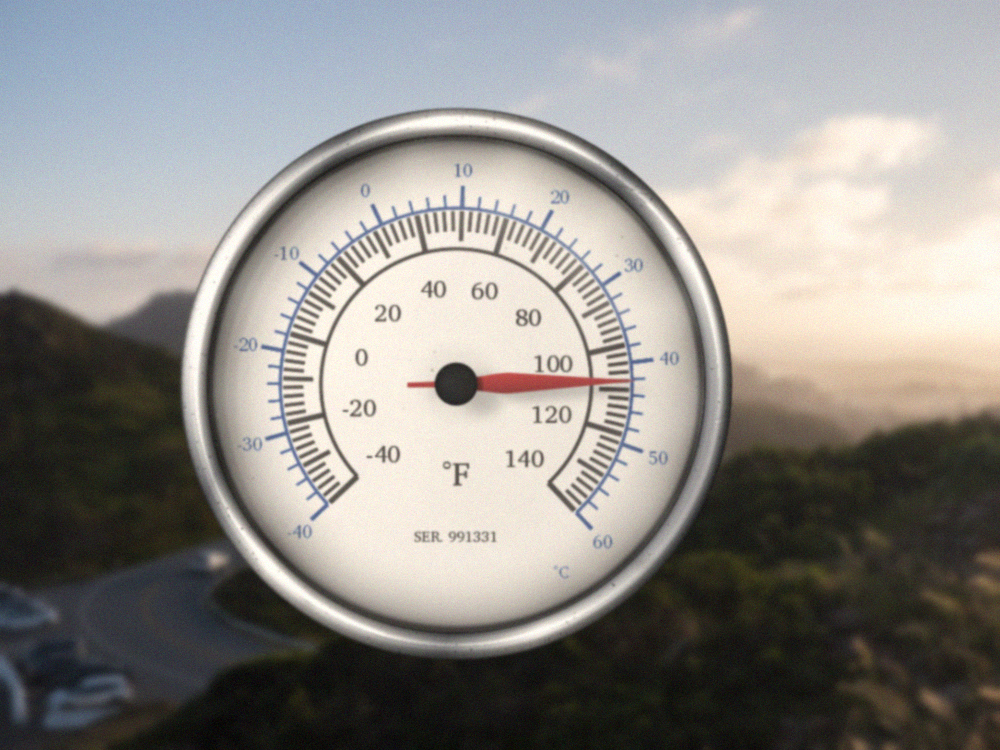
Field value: 108 °F
